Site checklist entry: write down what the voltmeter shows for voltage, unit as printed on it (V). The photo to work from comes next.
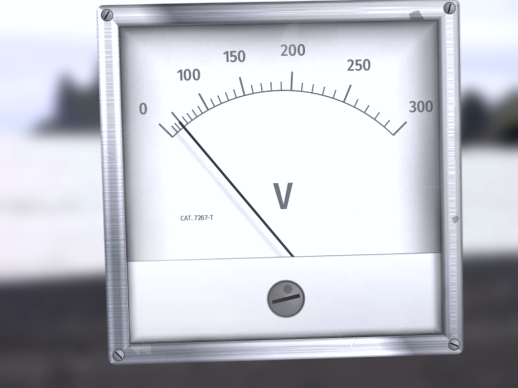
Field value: 50 V
